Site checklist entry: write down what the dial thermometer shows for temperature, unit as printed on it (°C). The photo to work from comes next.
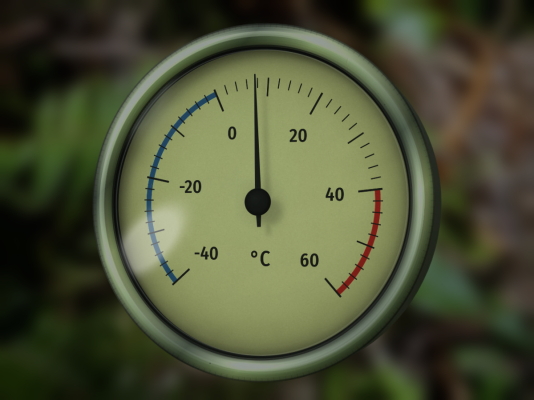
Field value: 8 °C
